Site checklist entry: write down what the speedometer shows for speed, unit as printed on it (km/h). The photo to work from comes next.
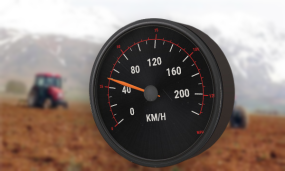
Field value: 50 km/h
